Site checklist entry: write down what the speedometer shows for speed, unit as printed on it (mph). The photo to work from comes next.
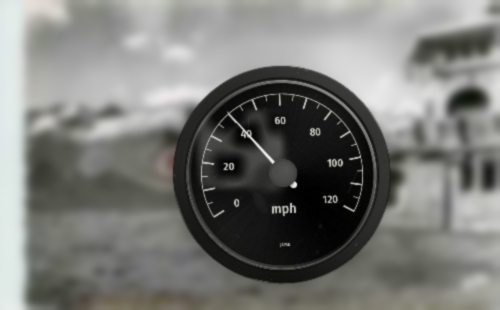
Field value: 40 mph
